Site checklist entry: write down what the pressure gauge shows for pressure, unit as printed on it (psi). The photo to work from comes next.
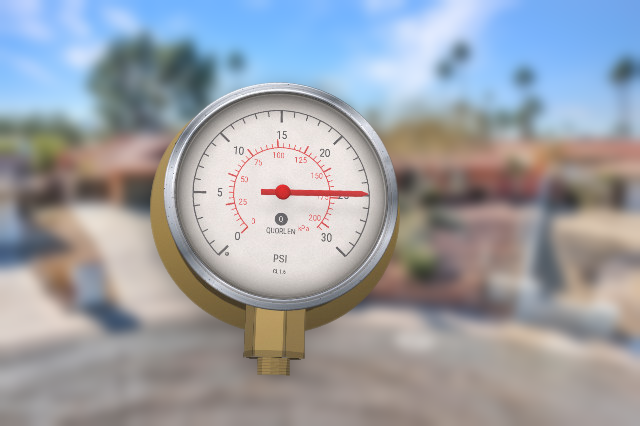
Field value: 25 psi
